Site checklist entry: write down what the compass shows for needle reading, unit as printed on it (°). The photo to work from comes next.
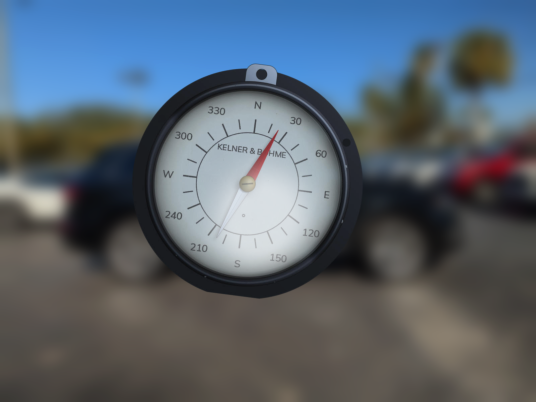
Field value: 22.5 °
